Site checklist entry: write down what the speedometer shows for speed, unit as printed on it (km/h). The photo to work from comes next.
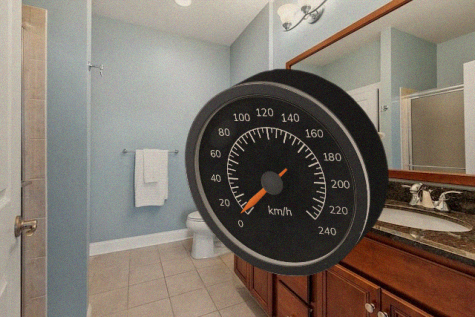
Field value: 5 km/h
